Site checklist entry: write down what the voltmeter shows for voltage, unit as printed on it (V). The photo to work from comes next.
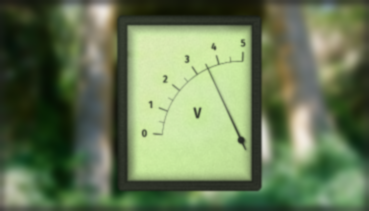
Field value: 3.5 V
